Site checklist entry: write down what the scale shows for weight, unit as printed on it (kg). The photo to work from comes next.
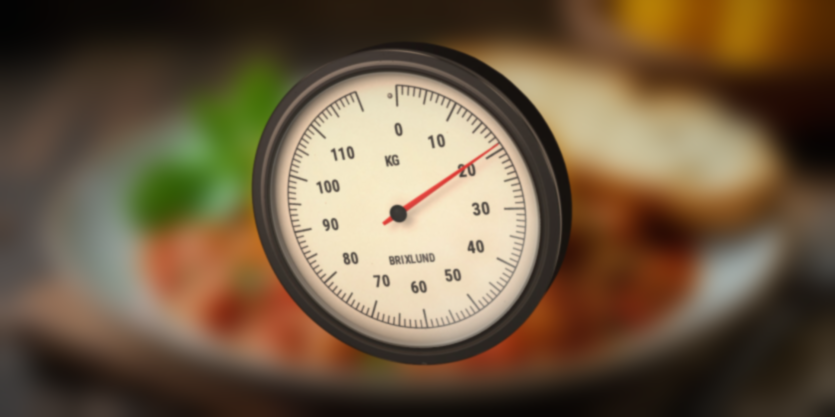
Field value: 19 kg
